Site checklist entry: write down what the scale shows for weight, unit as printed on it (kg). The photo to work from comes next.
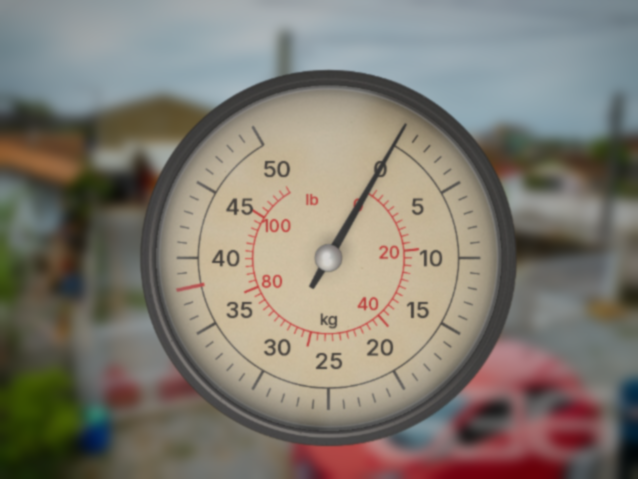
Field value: 0 kg
